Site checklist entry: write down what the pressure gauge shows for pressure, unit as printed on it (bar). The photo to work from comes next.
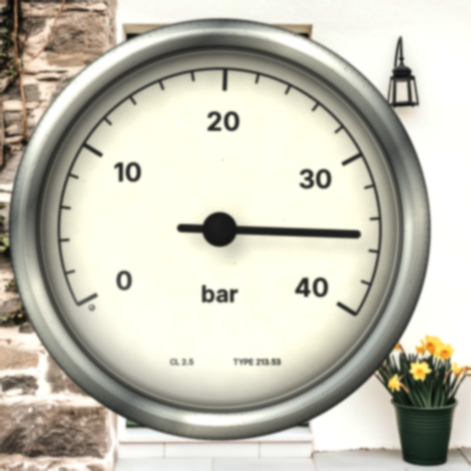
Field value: 35 bar
